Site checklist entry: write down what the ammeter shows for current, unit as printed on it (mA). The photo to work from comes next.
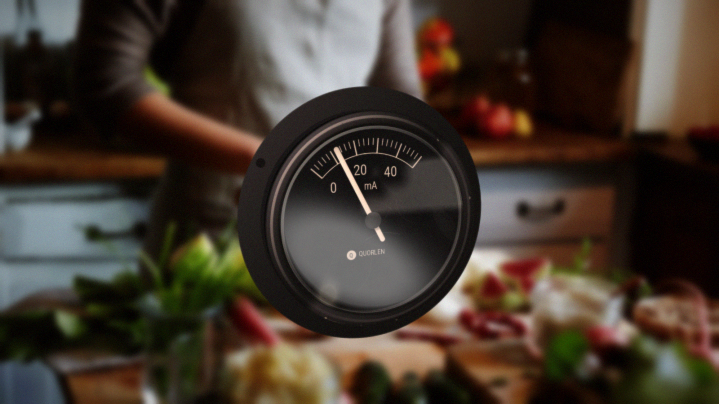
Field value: 12 mA
